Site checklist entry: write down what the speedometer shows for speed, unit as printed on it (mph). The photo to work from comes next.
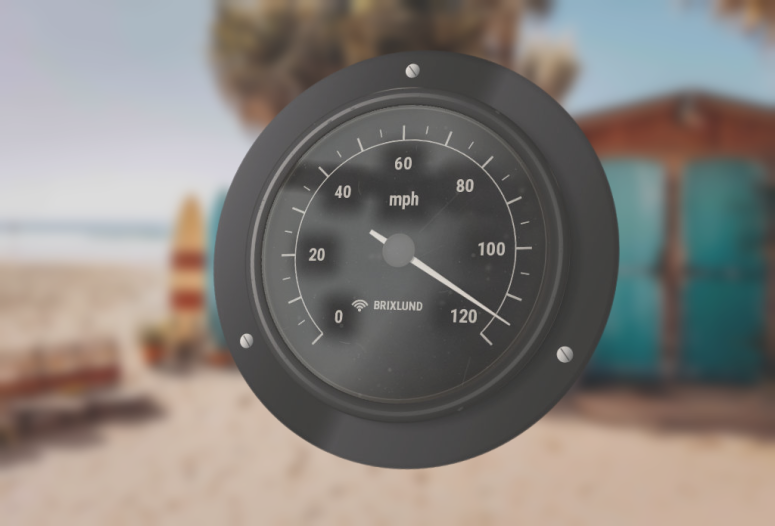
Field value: 115 mph
